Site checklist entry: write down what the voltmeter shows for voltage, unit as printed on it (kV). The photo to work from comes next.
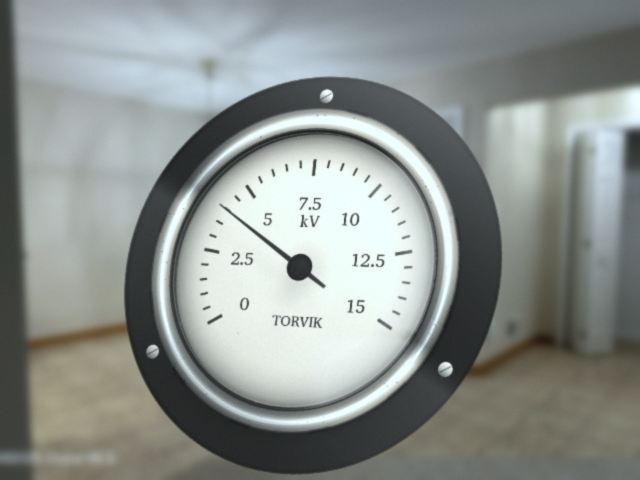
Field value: 4 kV
